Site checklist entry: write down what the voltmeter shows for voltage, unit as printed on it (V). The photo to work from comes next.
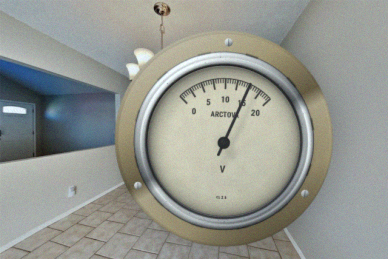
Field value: 15 V
